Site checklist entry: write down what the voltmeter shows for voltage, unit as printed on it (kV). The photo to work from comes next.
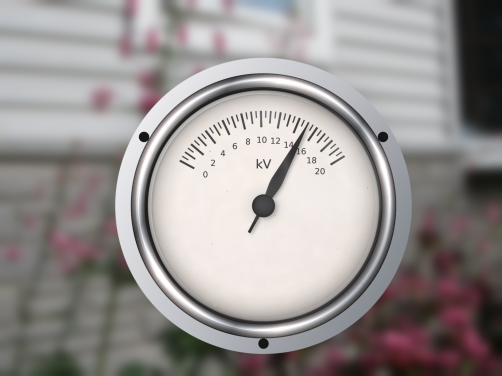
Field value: 15 kV
